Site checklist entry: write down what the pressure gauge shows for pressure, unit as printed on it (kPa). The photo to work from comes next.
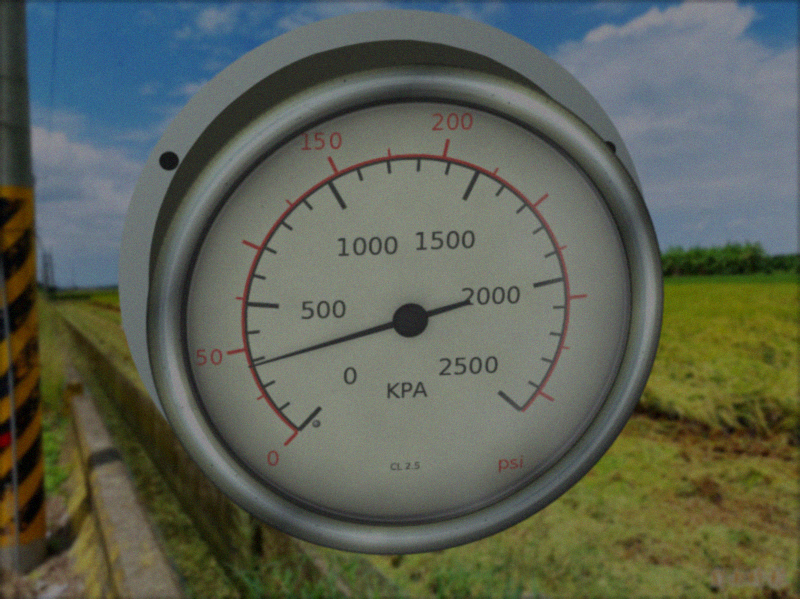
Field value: 300 kPa
